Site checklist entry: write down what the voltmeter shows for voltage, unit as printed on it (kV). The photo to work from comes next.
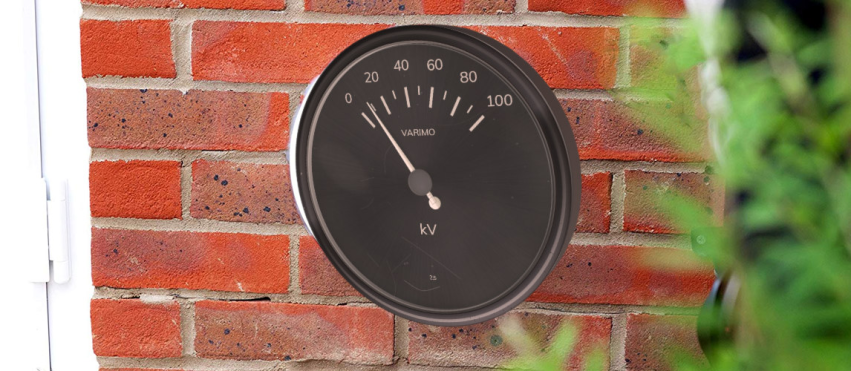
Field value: 10 kV
